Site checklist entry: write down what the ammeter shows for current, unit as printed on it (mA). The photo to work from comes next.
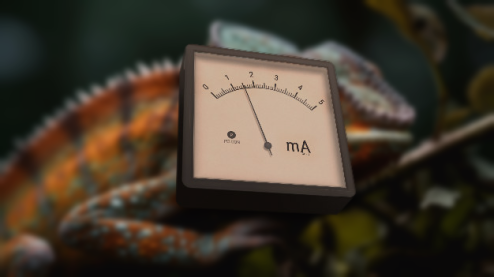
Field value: 1.5 mA
